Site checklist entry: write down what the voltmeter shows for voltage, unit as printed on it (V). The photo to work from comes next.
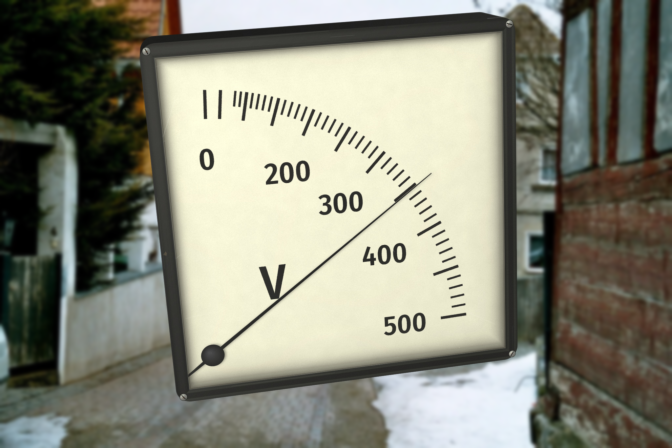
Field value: 350 V
